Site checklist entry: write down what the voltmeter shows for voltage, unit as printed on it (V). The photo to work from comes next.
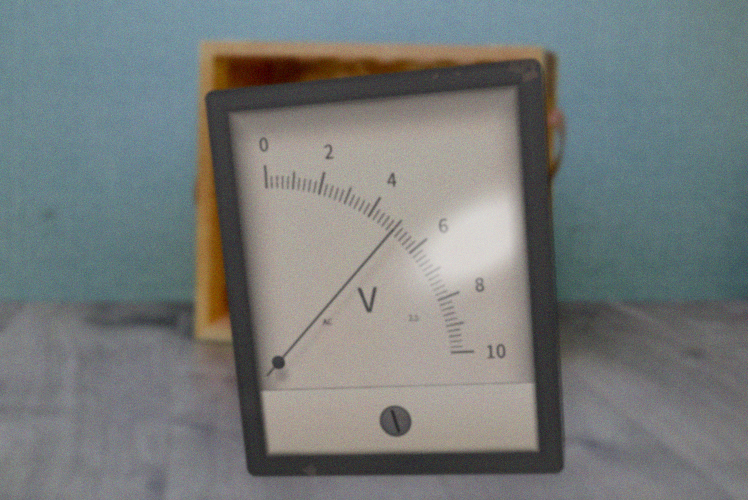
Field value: 5 V
